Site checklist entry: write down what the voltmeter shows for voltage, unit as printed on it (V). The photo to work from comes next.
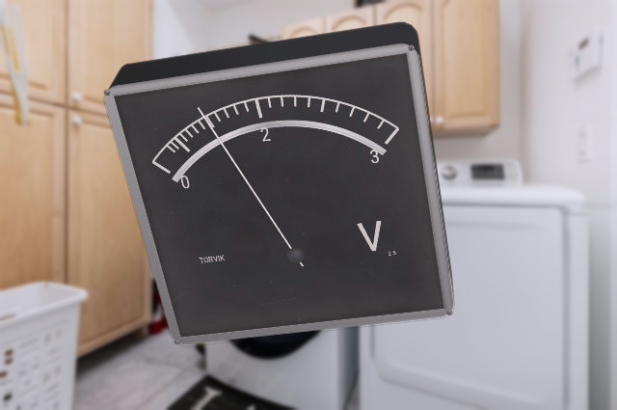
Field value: 1.5 V
